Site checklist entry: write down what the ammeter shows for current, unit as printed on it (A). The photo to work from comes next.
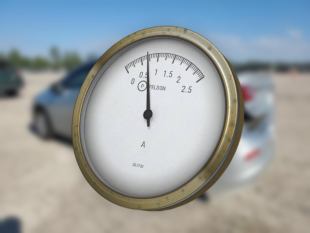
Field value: 0.75 A
